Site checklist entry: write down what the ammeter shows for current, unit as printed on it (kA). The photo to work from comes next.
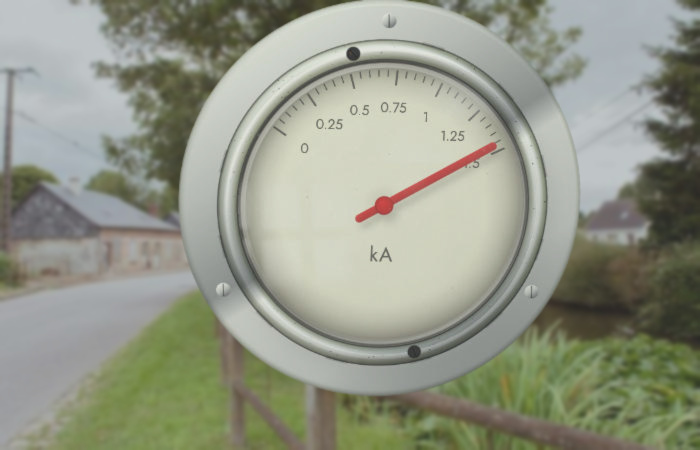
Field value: 1.45 kA
